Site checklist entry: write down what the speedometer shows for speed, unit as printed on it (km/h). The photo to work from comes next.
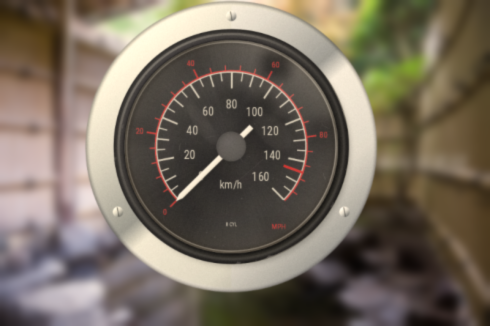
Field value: 0 km/h
